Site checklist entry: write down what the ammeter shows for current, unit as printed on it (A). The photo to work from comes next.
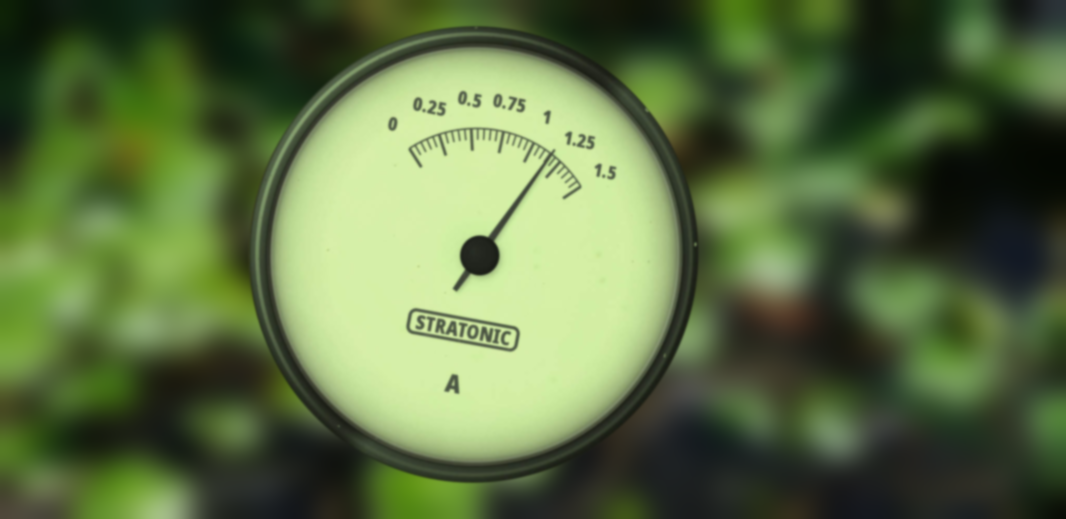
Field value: 1.15 A
